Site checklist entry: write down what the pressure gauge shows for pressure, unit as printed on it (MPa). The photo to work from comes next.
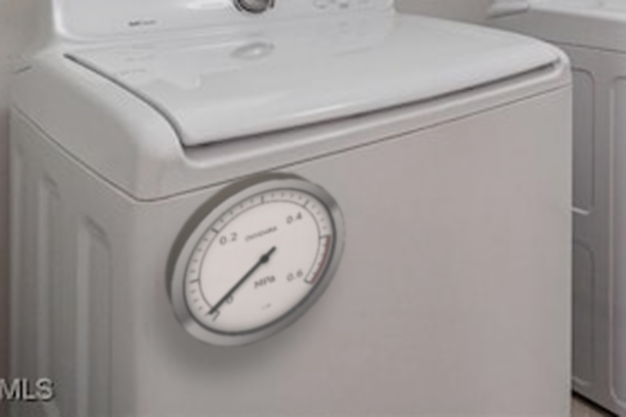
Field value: 0.02 MPa
